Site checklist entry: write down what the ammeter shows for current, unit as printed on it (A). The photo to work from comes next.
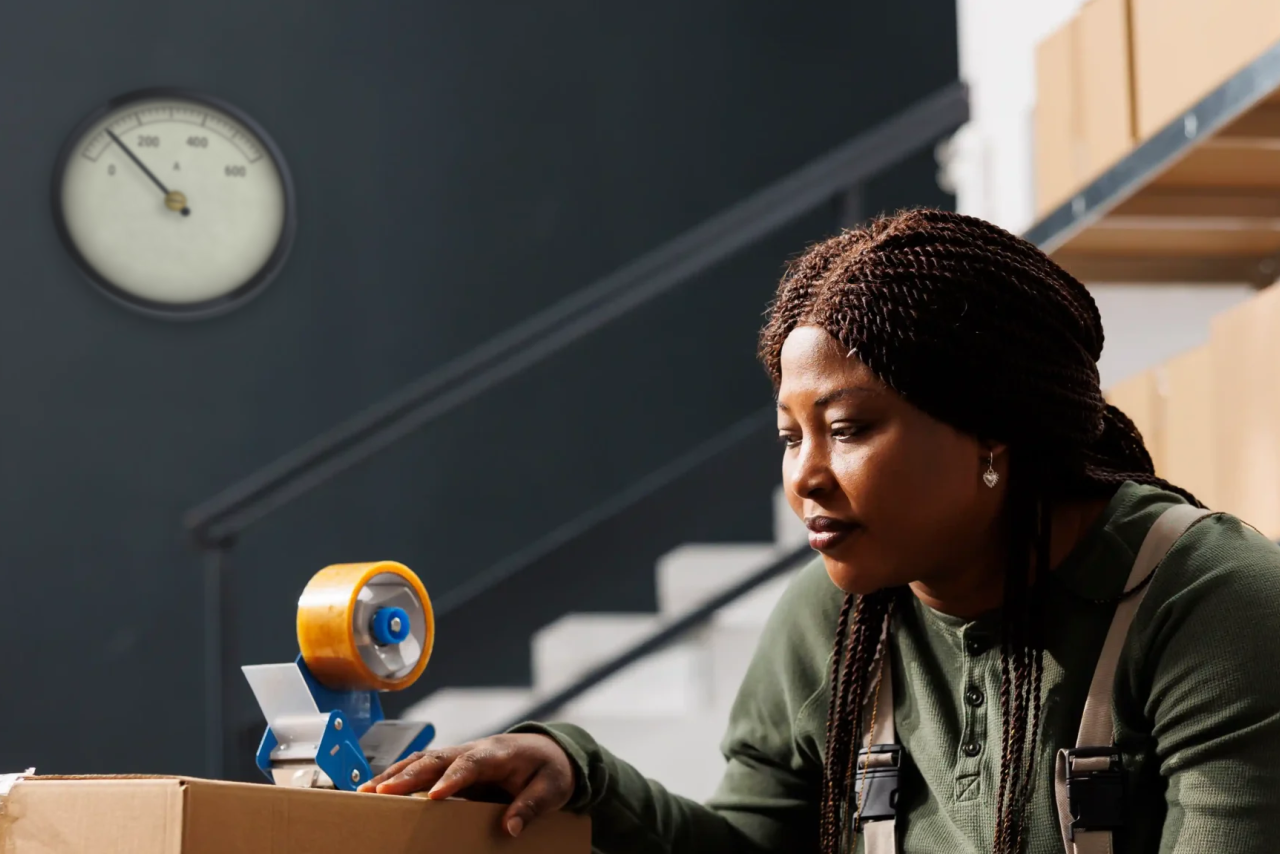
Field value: 100 A
